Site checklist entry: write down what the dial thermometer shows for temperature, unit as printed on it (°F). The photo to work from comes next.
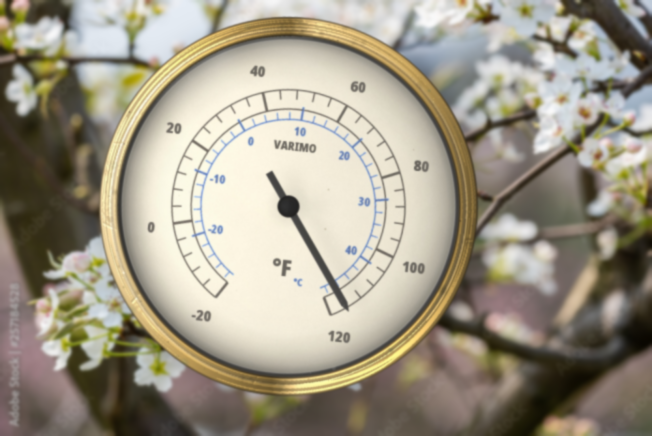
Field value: 116 °F
